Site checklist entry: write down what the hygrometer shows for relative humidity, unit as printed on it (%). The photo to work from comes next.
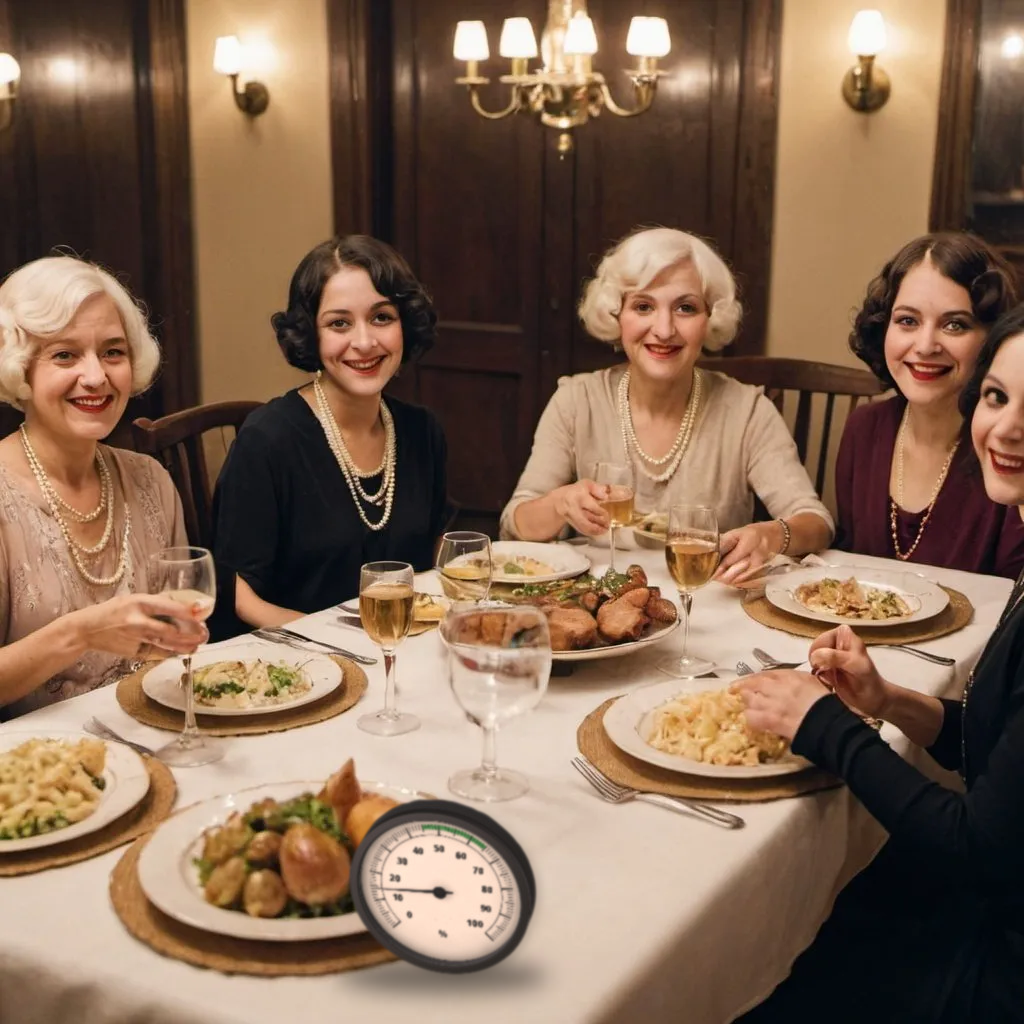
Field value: 15 %
